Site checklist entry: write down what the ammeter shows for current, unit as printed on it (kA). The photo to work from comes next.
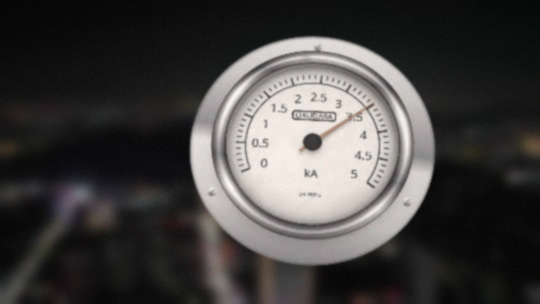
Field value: 3.5 kA
